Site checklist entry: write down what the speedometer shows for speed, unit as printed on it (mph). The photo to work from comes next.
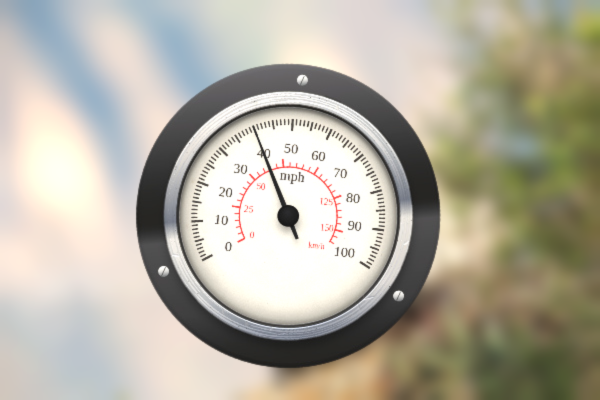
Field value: 40 mph
